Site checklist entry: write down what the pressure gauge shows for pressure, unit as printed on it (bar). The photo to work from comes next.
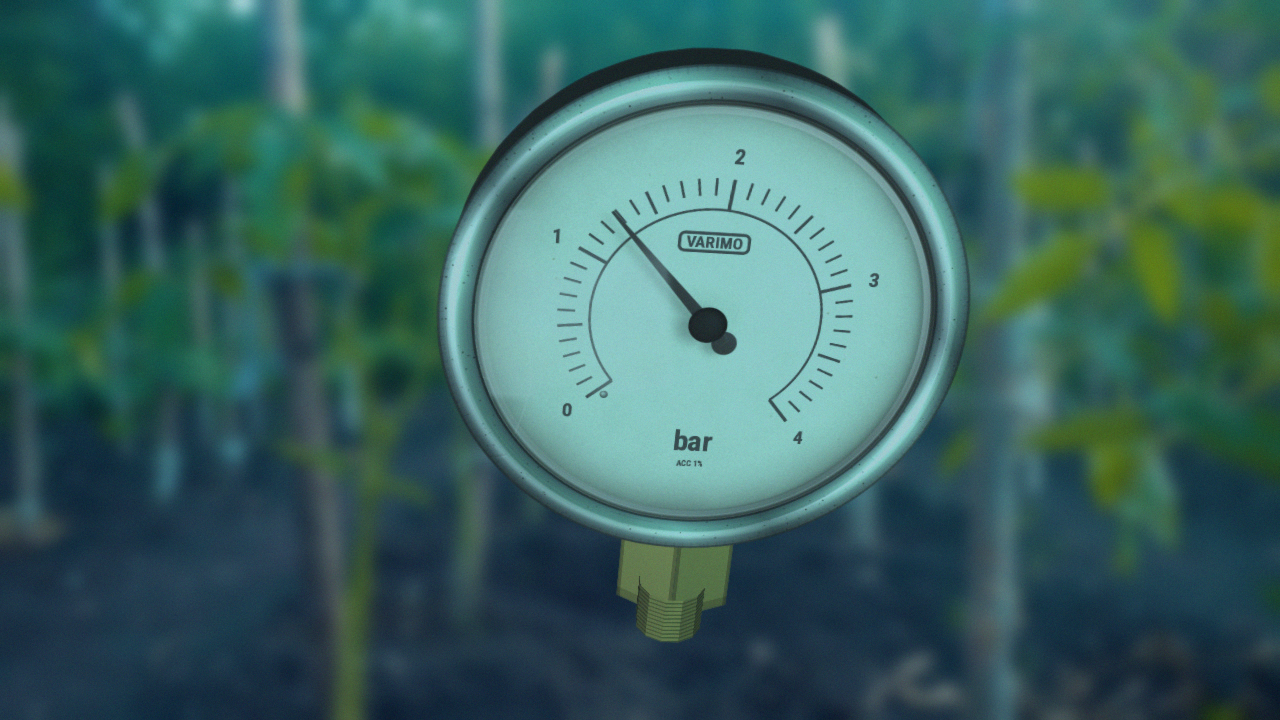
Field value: 1.3 bar
